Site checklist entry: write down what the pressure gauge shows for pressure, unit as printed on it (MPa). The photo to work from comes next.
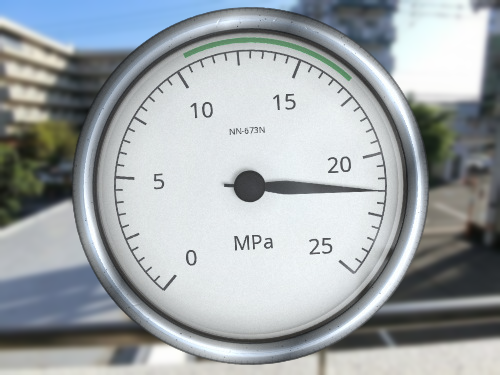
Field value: 21.5 MPa
